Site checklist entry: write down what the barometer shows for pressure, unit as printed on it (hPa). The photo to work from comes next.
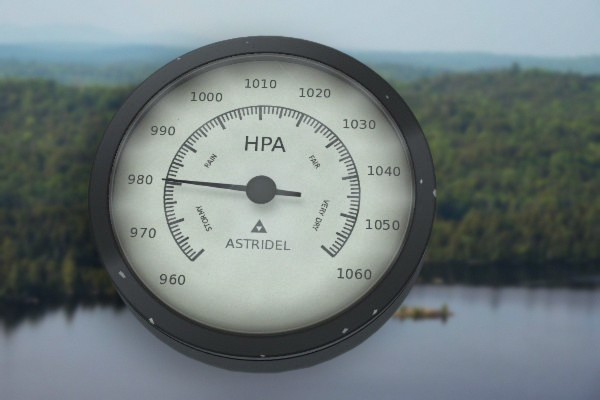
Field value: 980 hPa
